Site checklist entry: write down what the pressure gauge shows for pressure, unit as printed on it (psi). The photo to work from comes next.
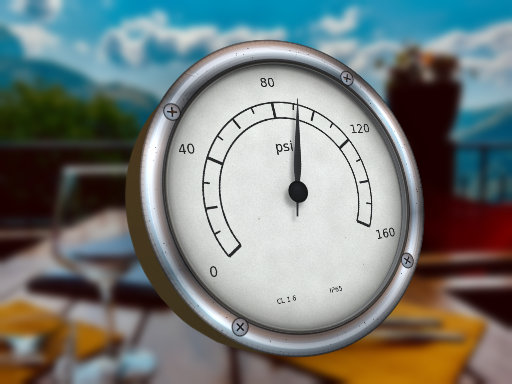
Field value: 90 psi
